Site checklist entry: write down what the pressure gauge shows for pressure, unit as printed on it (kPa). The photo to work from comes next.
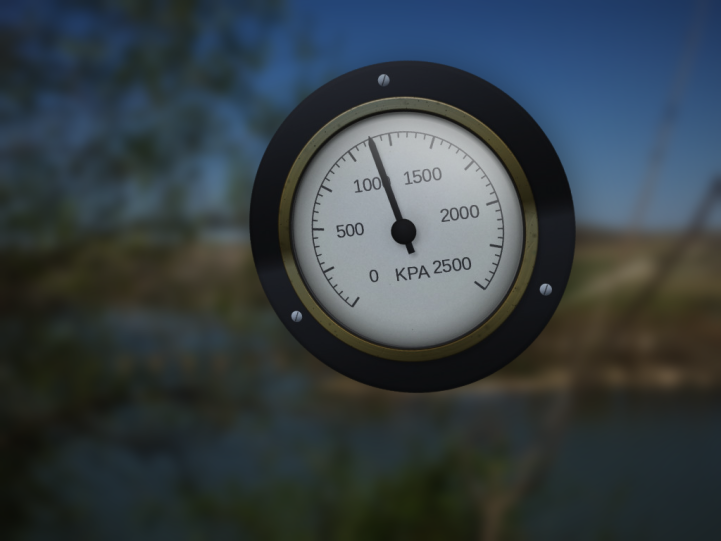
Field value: 1150 kPa
